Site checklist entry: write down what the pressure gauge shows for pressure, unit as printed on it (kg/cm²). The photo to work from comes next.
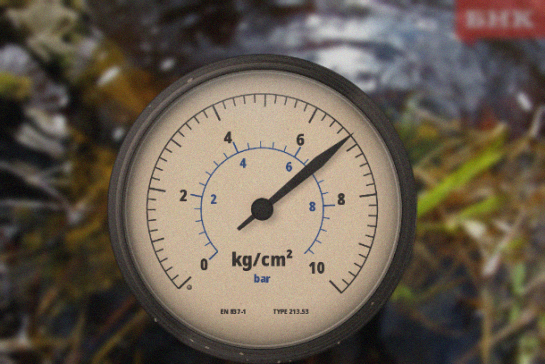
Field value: 6.8 kg/cm²
